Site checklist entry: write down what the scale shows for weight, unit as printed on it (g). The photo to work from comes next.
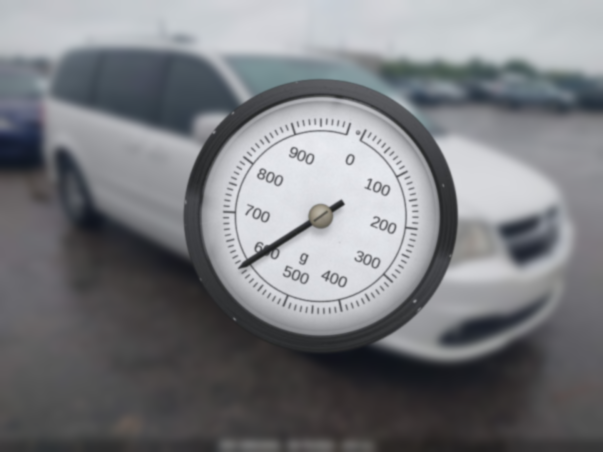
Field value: 600 g
